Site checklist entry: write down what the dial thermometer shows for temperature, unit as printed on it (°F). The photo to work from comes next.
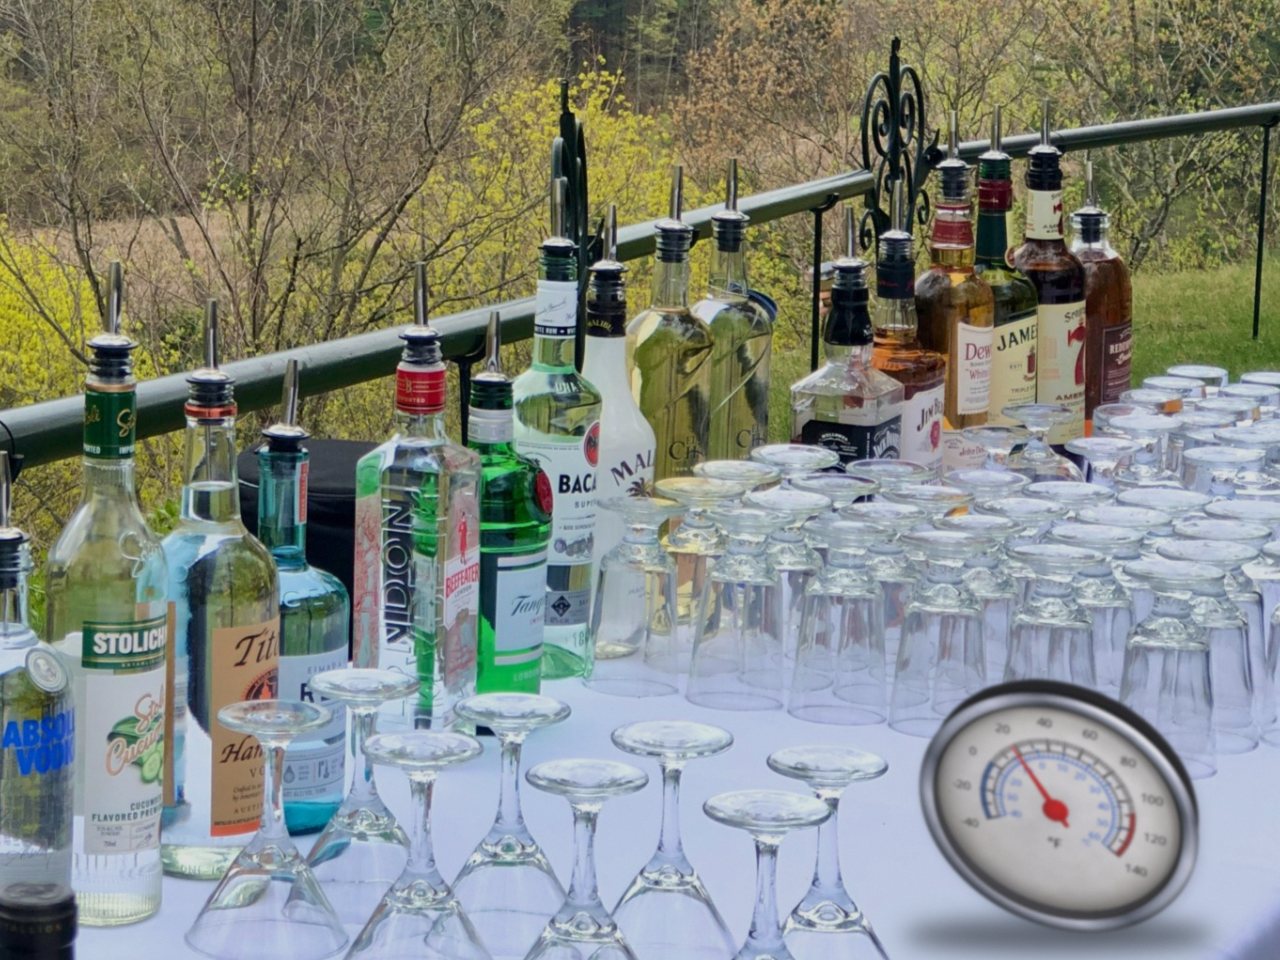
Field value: 20 °F
